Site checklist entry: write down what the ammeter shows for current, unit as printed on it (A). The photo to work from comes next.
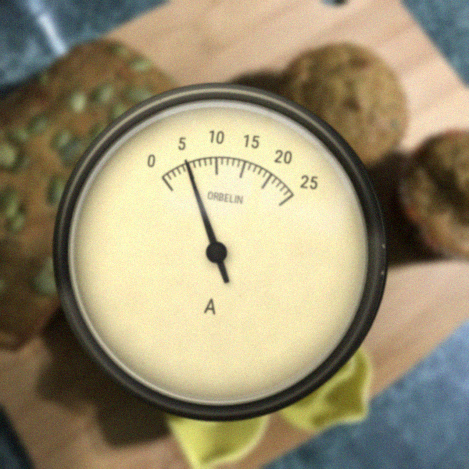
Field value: 5 A
